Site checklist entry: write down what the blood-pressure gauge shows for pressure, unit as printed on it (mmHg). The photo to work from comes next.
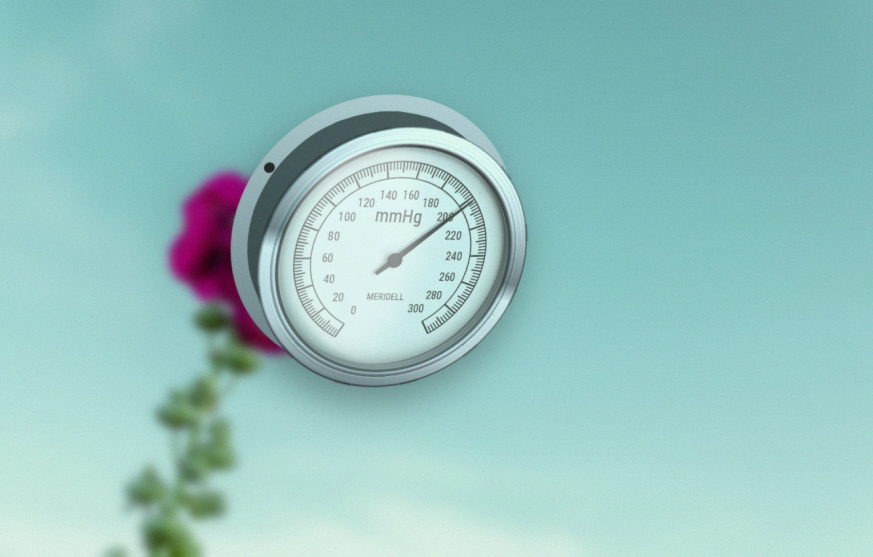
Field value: 200 mmHg
